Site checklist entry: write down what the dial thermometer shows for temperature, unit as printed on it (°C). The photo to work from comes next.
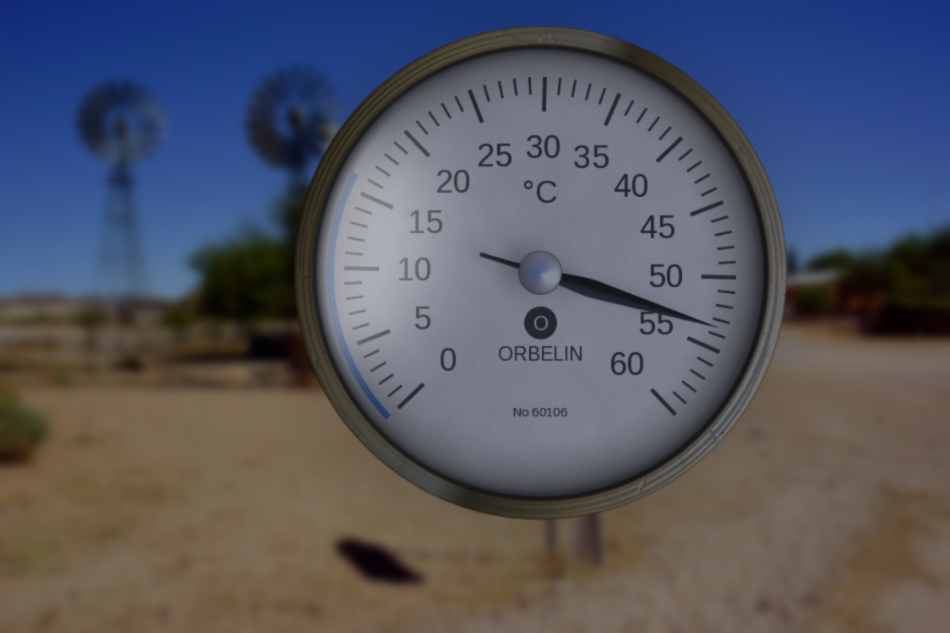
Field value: 53.5 °C
